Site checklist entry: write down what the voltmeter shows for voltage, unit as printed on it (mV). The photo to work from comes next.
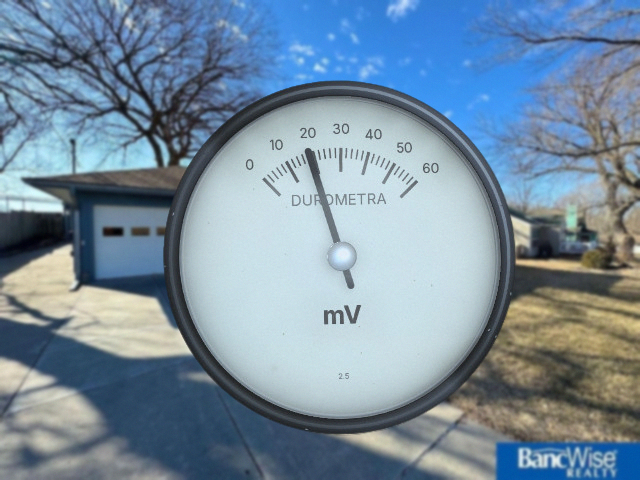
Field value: 18 mV
